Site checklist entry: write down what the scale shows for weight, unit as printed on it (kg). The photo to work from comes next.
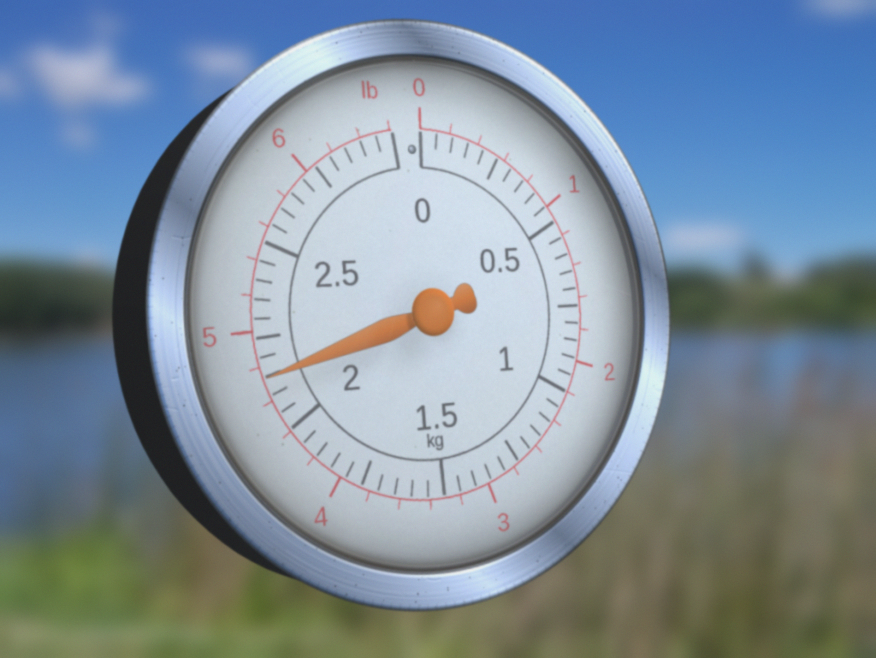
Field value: 2.15 kg
